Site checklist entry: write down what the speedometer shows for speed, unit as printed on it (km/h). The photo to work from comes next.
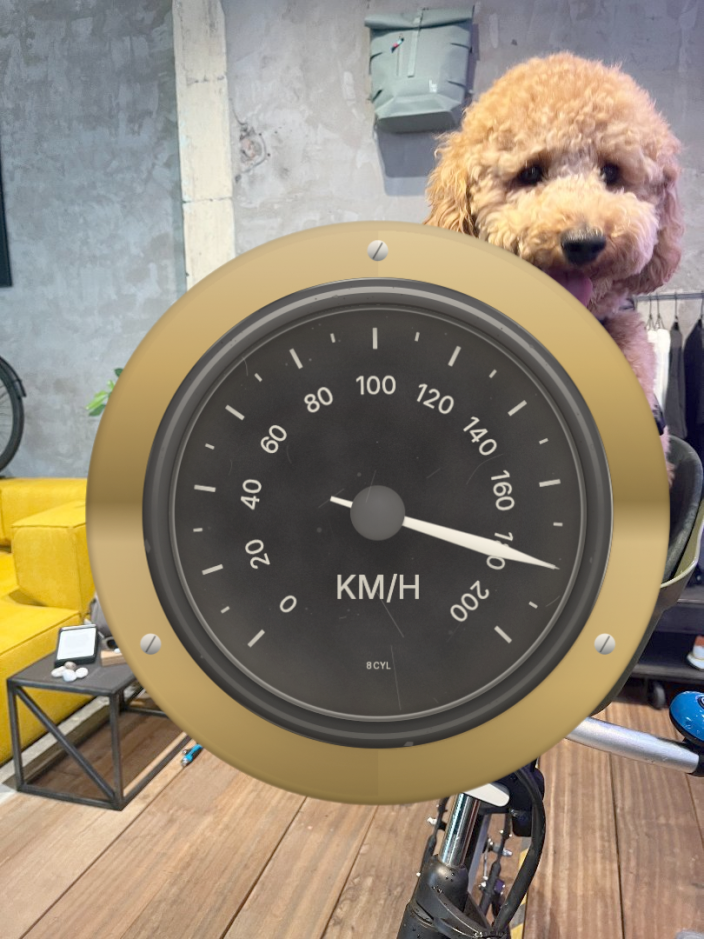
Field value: 180 km/h
